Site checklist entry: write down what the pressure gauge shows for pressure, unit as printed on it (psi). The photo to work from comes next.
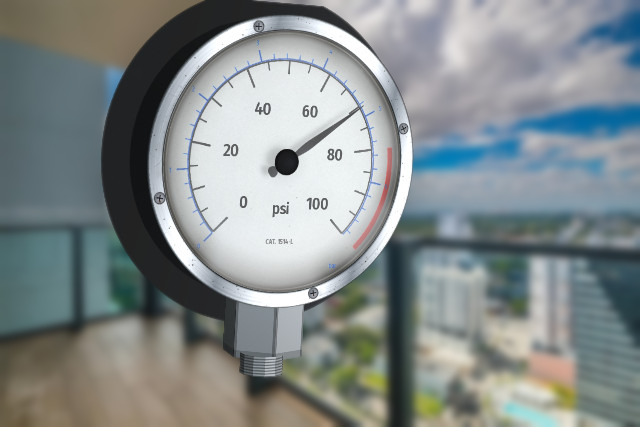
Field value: 70 psi
